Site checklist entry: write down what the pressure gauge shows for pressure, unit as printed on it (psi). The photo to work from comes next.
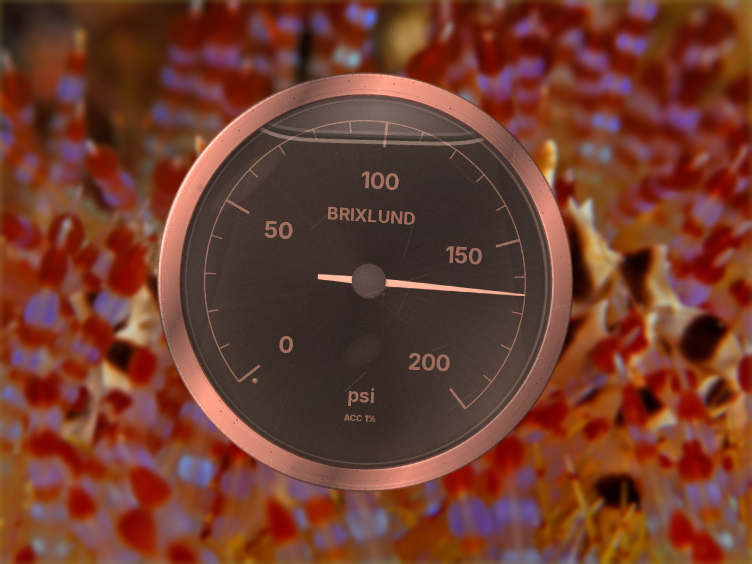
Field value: 165 psi
